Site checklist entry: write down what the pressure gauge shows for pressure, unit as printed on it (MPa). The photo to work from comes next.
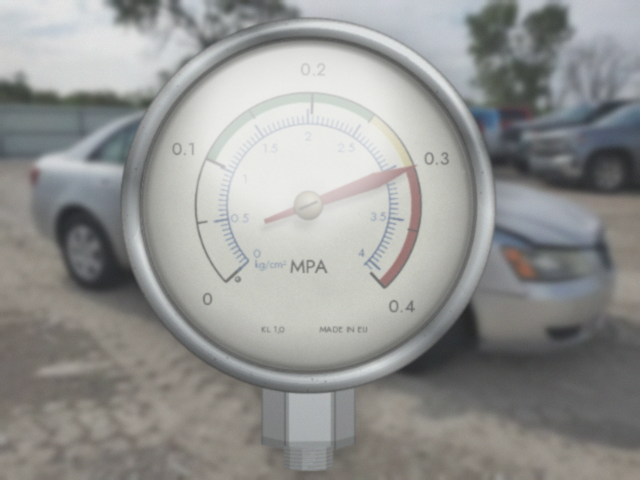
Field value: 0.3 MPa
